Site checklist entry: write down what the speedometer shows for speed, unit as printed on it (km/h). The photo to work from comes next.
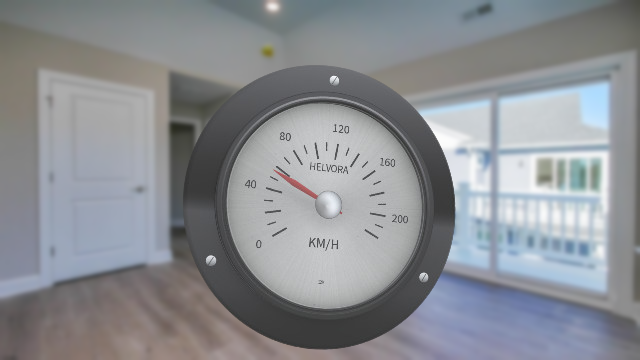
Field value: 55 km/h
